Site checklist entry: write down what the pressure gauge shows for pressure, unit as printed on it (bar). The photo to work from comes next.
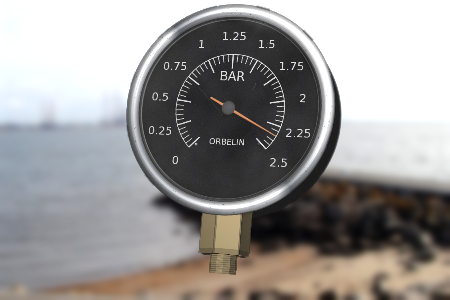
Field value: 2.35 bar
